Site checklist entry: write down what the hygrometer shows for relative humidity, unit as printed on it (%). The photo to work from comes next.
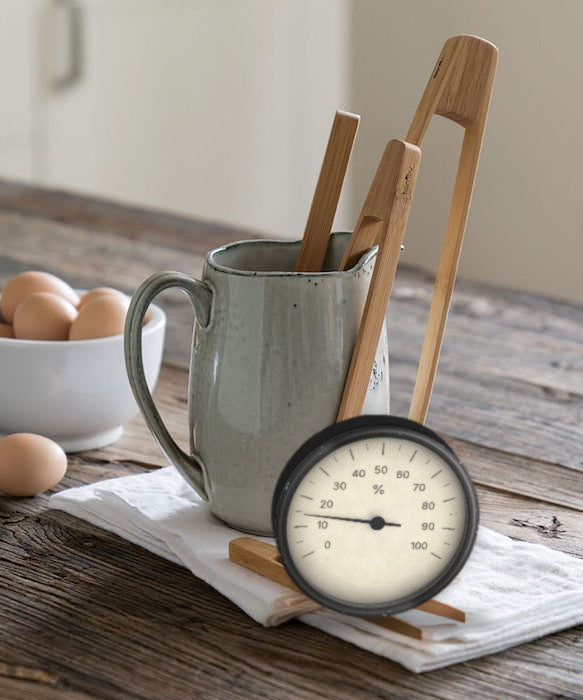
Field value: 15 %
